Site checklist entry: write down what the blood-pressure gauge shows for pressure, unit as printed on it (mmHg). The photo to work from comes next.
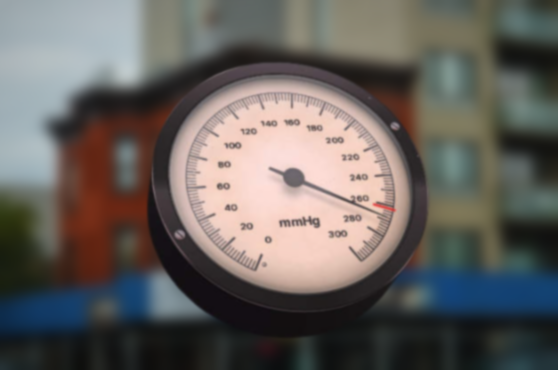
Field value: 270 mmHg
